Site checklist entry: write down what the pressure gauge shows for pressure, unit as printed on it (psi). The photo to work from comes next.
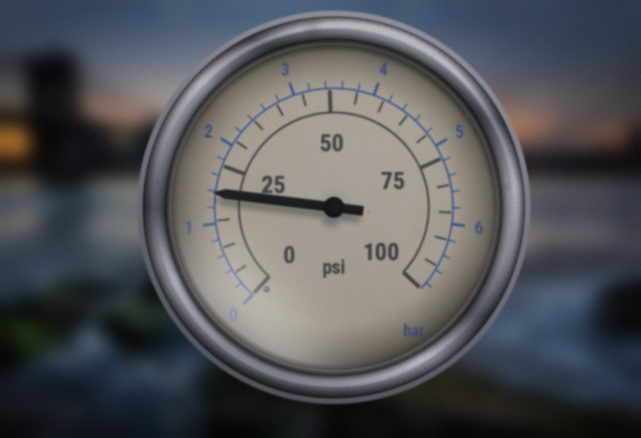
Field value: 20 psi
